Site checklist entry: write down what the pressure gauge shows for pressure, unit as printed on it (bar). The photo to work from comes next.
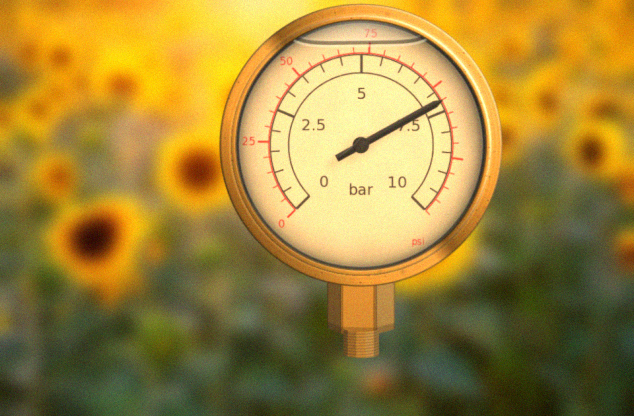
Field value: 7.25 bar
